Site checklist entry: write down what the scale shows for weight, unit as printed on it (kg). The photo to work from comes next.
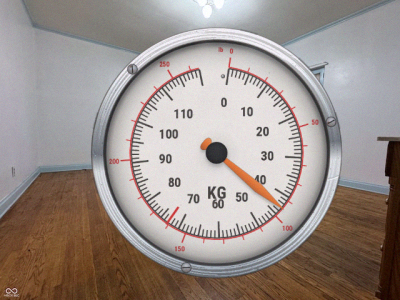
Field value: 43 kg
